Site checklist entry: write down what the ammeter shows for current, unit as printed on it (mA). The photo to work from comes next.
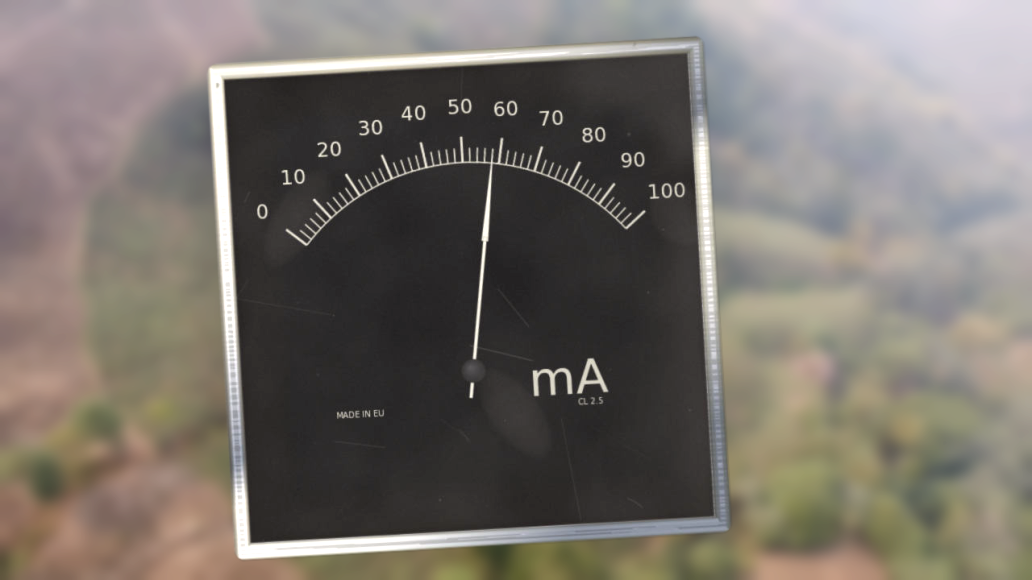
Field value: 58 mA
